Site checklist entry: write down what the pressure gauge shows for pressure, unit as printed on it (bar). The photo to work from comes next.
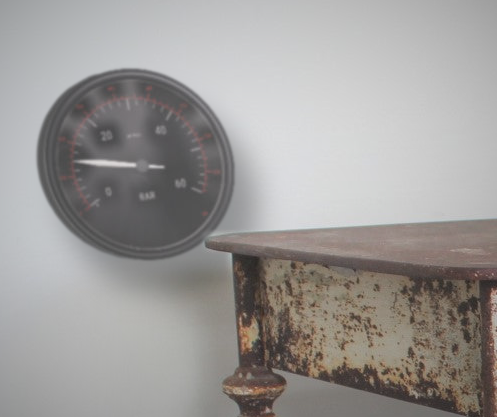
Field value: 10 bar
